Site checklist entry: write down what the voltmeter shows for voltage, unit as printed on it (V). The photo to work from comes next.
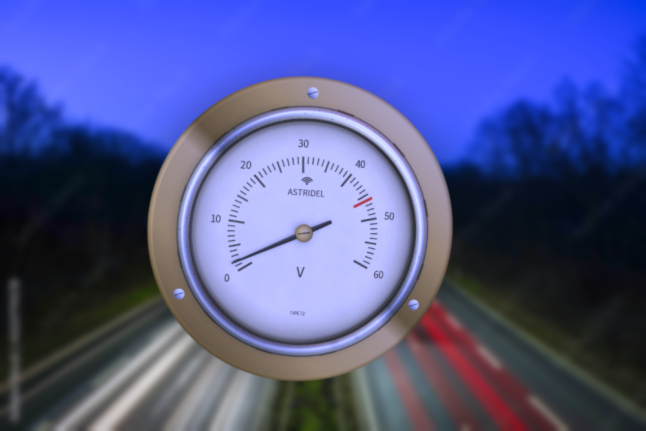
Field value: 2 V
